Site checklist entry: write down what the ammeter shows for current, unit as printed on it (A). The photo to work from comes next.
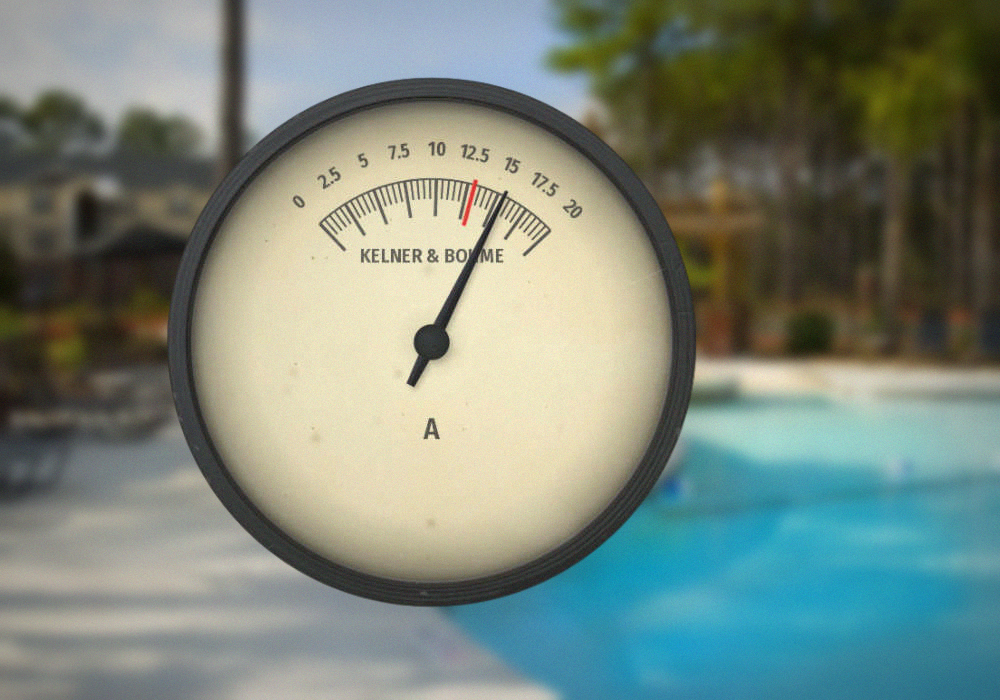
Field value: 15.5 A
